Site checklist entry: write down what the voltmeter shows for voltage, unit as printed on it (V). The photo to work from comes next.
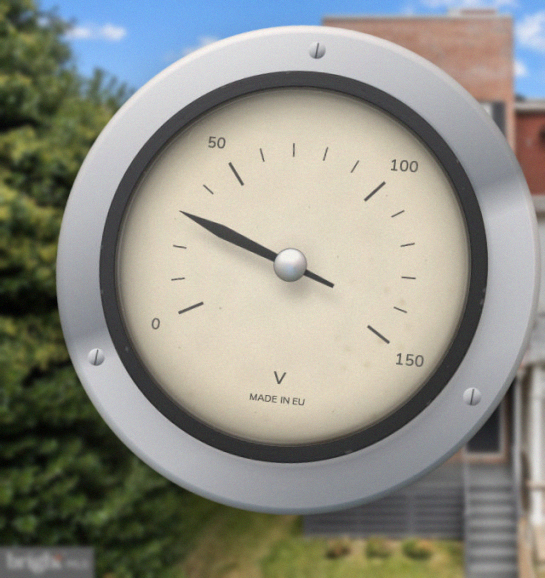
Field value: 30 V
